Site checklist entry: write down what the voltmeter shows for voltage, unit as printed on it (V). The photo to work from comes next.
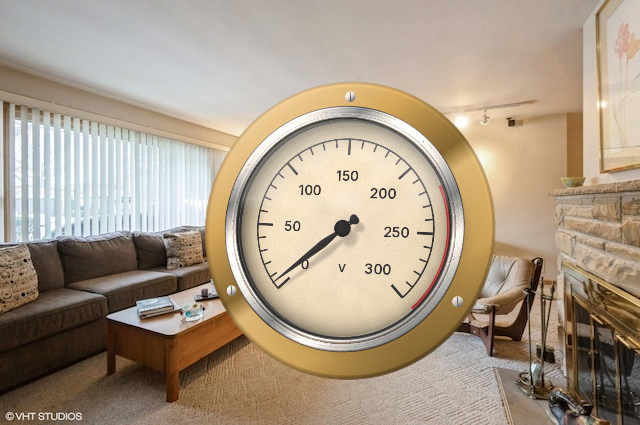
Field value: 5 V
